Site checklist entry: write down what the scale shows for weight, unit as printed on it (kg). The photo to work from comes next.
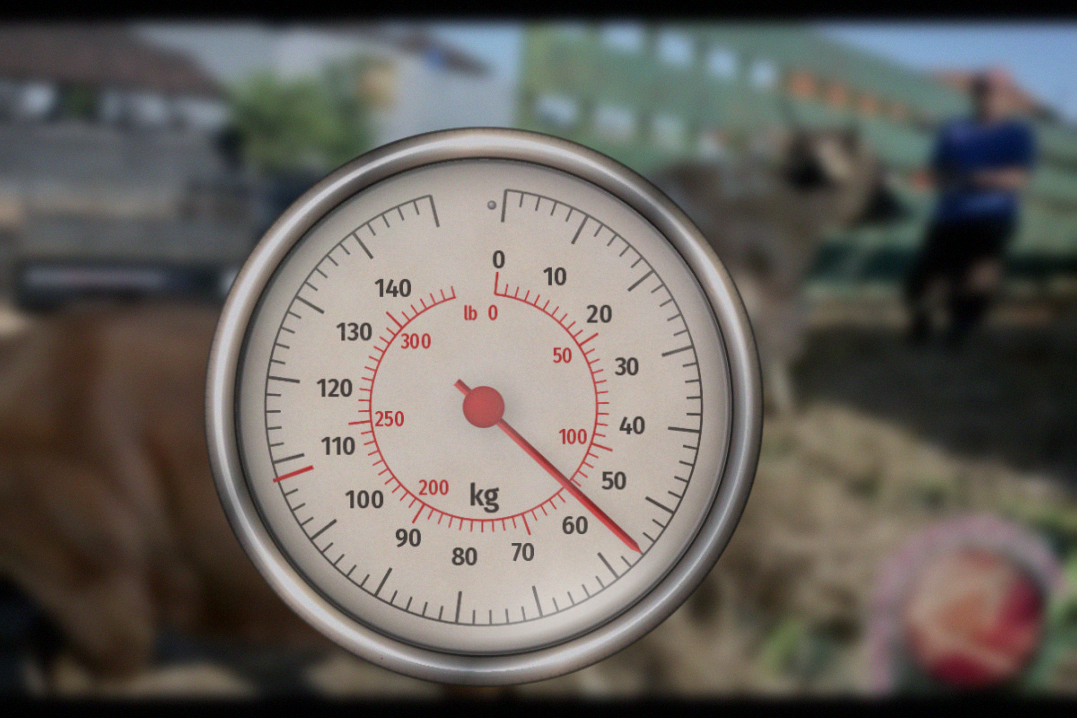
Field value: 56 kg
